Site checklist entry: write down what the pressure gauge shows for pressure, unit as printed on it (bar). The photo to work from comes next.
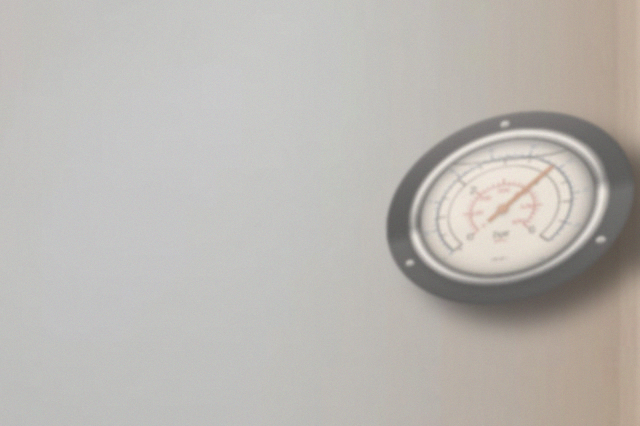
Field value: 4 bar
